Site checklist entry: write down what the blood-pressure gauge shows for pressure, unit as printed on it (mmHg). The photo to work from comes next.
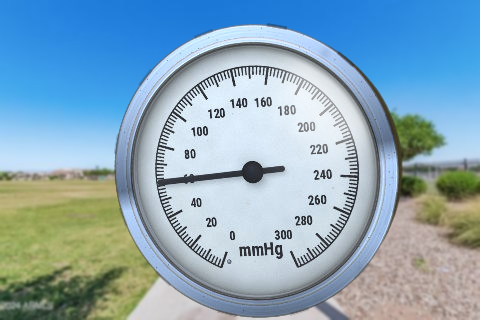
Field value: 60 mmHg
